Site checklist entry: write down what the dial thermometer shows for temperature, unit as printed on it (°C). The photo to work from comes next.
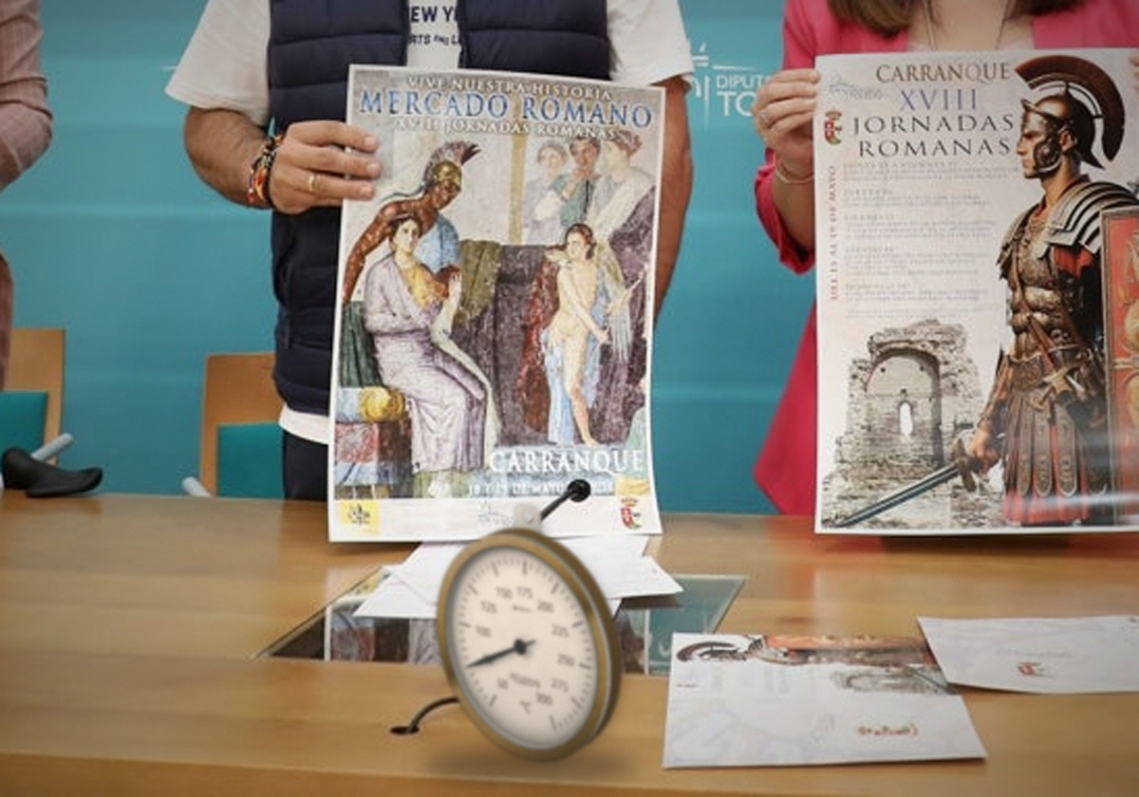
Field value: 75 °C
